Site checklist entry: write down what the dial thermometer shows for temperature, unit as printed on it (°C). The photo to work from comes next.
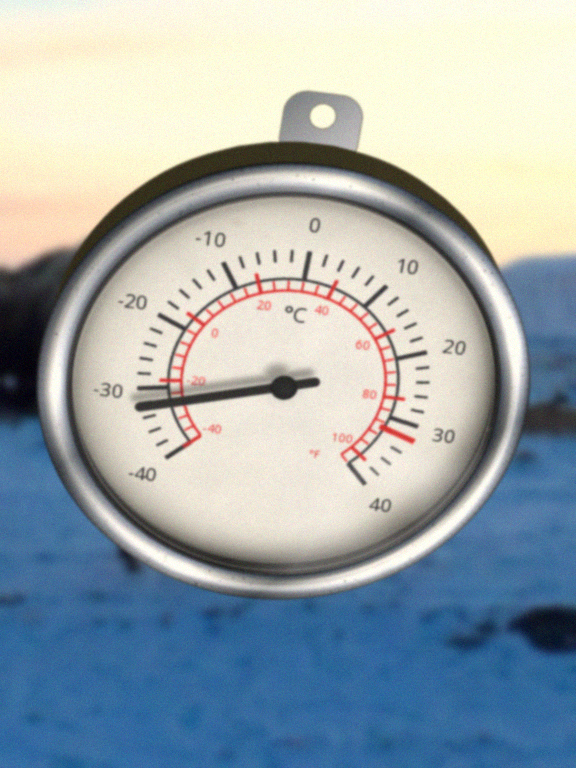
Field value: -32 °C
